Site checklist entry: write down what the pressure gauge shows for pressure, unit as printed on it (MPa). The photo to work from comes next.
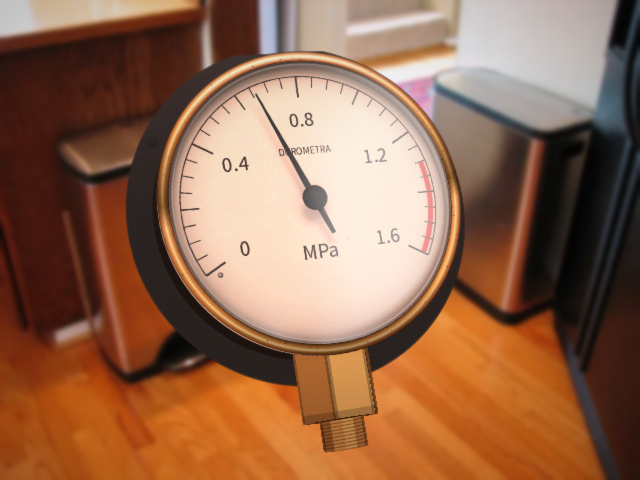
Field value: 0.65 MPa
